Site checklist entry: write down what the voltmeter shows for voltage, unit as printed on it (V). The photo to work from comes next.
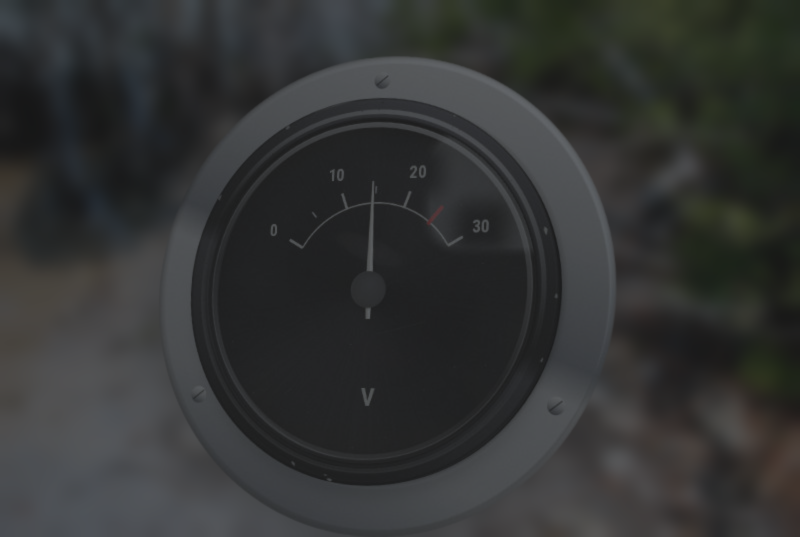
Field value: 15 V
